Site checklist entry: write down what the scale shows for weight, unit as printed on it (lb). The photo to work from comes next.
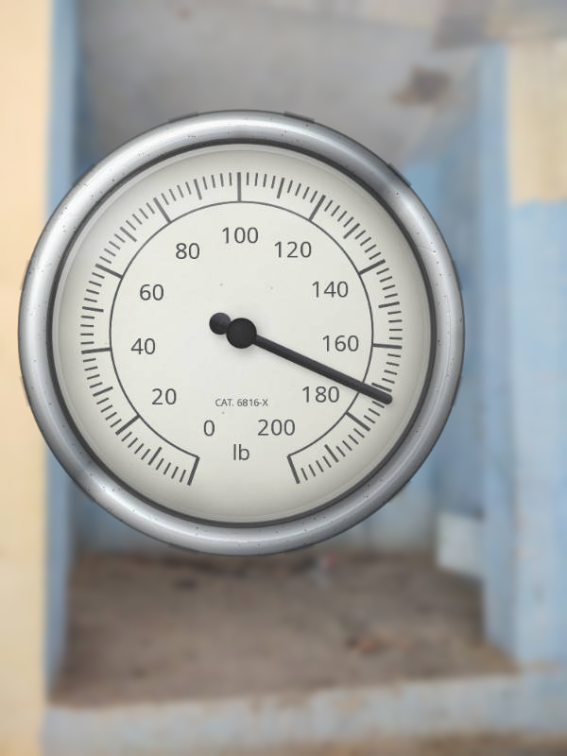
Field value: 172 lb
